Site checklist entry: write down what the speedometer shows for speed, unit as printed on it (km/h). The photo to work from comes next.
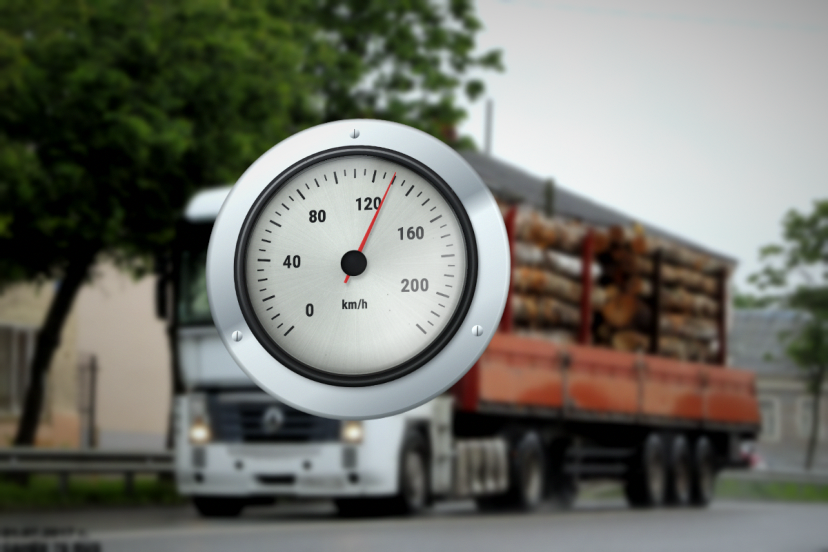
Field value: 130 km/h
